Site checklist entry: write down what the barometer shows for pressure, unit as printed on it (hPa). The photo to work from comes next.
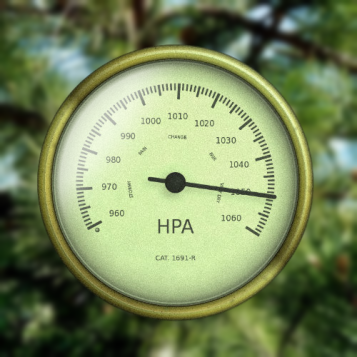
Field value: 1050 hPa
